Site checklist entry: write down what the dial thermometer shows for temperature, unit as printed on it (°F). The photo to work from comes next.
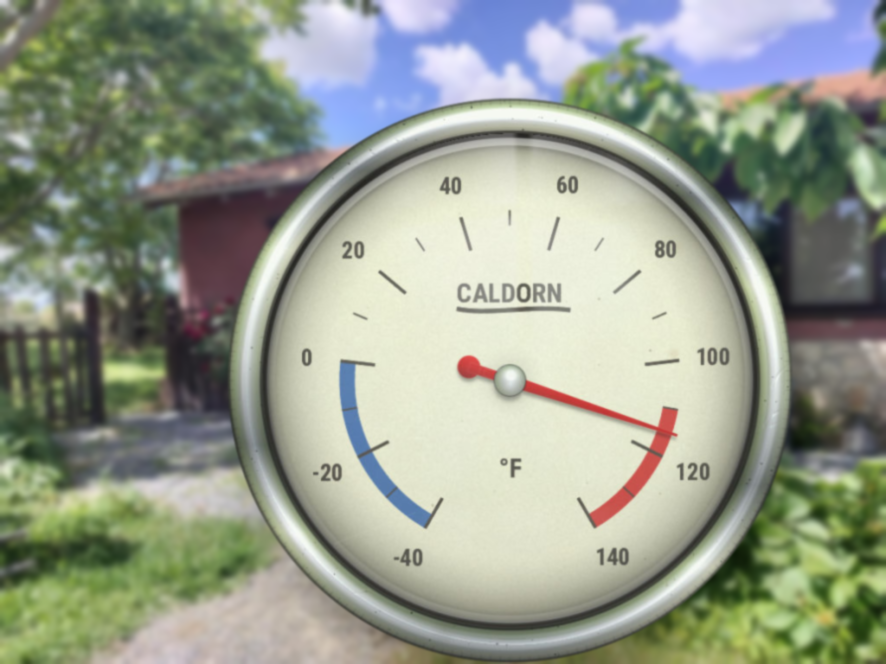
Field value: 115 °F
